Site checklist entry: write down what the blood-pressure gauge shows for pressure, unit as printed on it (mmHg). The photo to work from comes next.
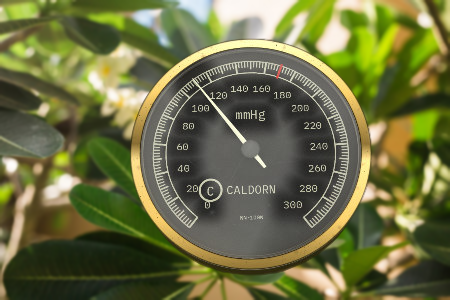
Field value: 110 mmHg
